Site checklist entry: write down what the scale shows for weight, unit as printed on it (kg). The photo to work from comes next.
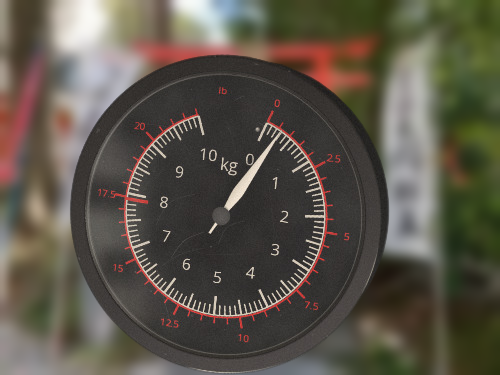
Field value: 0.3 kg
